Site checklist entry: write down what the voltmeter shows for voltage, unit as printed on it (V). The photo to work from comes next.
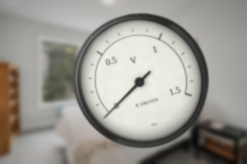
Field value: 0 V
